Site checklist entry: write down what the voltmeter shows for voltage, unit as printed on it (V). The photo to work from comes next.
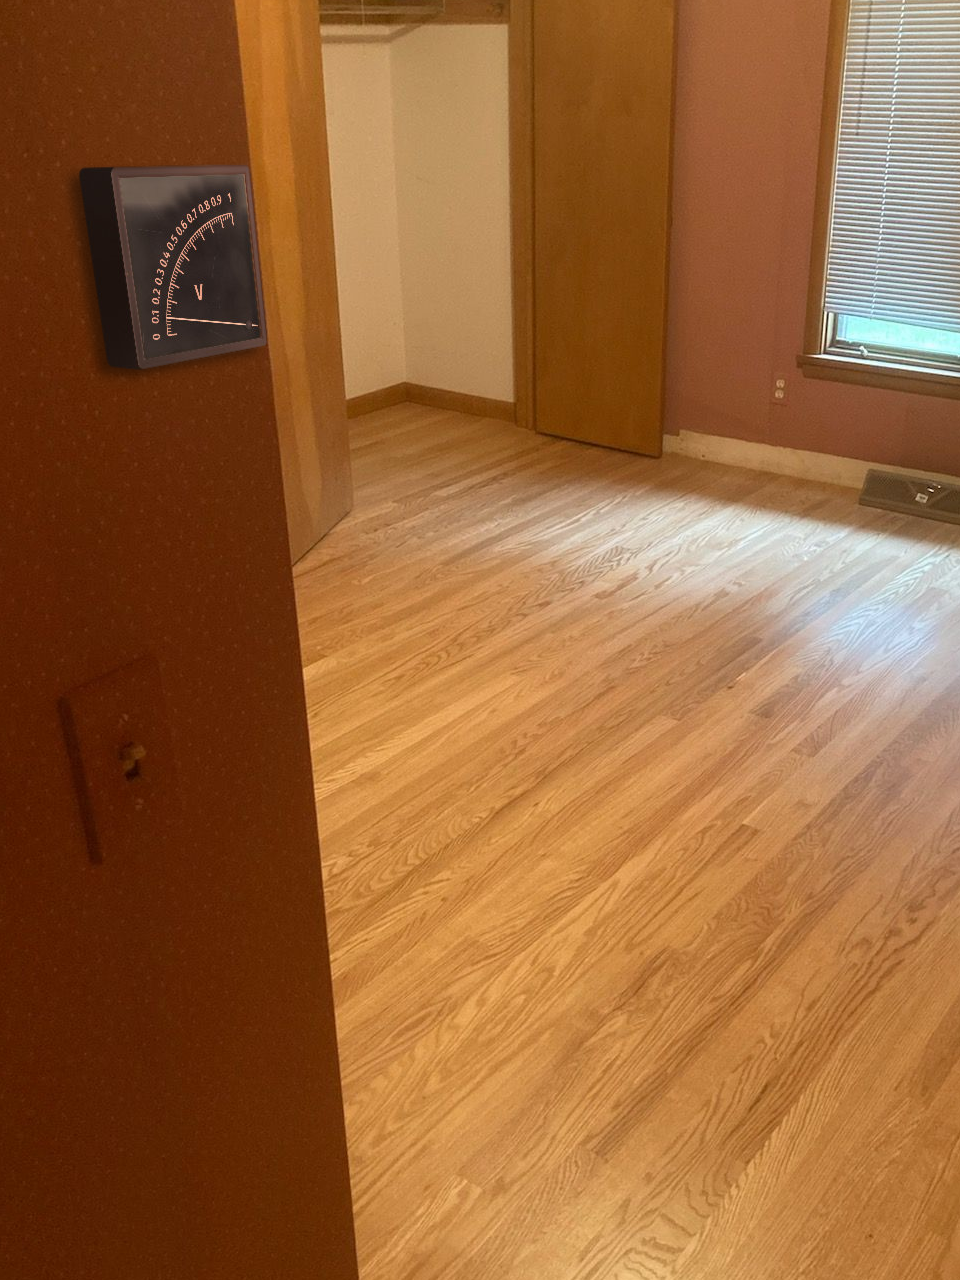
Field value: 0.1 V
